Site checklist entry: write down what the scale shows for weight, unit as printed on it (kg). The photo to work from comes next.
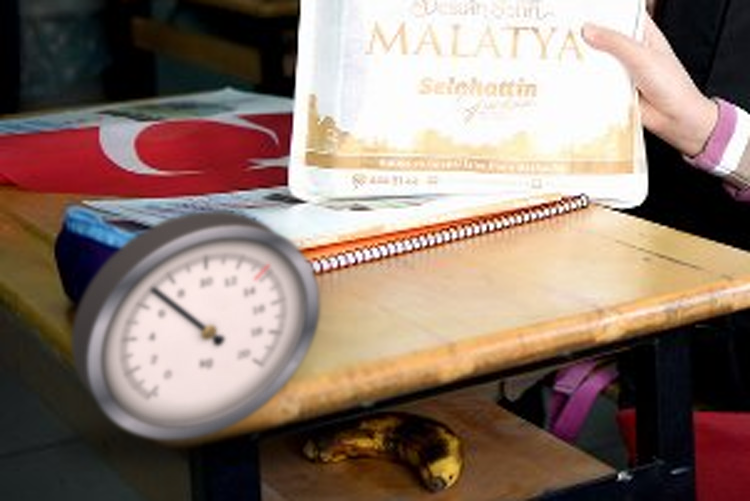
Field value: 7 kg
